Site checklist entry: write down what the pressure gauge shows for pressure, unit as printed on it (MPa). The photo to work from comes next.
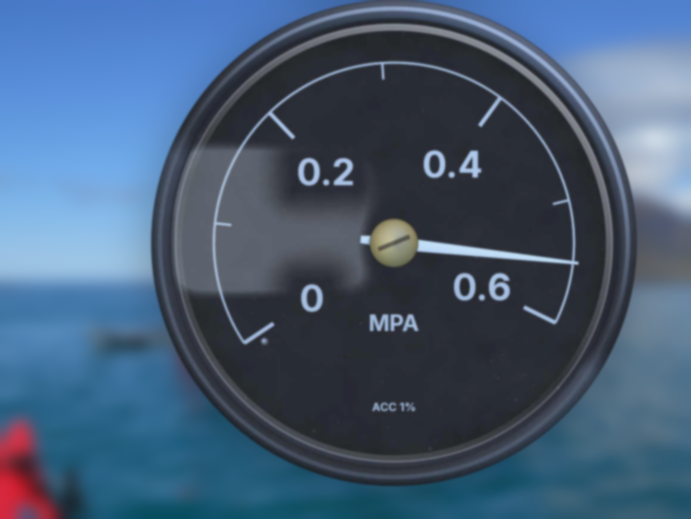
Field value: 0.55 MPa
